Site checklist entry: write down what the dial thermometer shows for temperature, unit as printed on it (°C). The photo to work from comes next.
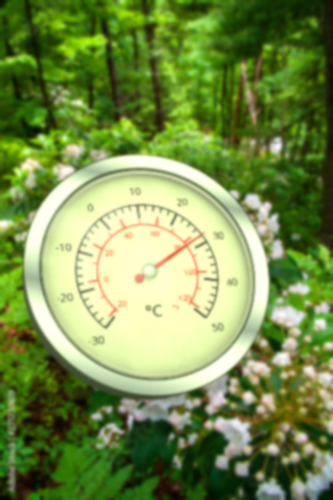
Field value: 28 °C
